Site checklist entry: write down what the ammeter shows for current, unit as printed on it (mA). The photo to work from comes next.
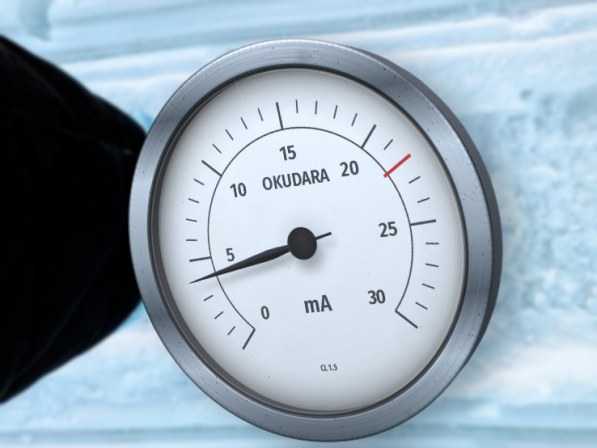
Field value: 4 mA
